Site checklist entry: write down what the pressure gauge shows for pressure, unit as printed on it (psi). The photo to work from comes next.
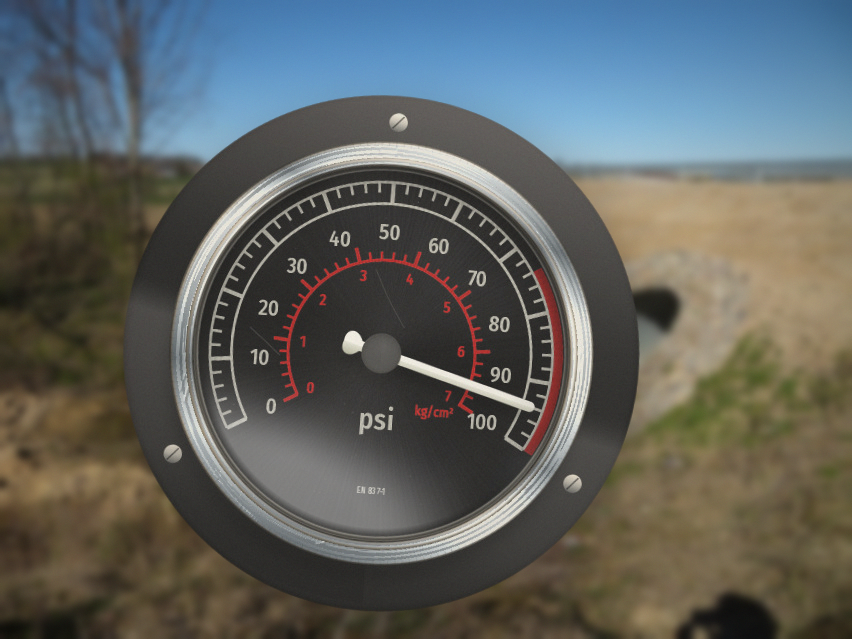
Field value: 94 psi
